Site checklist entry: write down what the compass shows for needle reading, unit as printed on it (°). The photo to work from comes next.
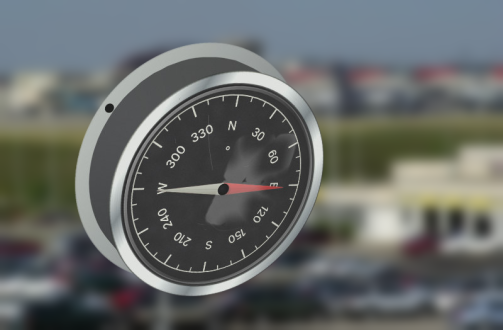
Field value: 90 °
